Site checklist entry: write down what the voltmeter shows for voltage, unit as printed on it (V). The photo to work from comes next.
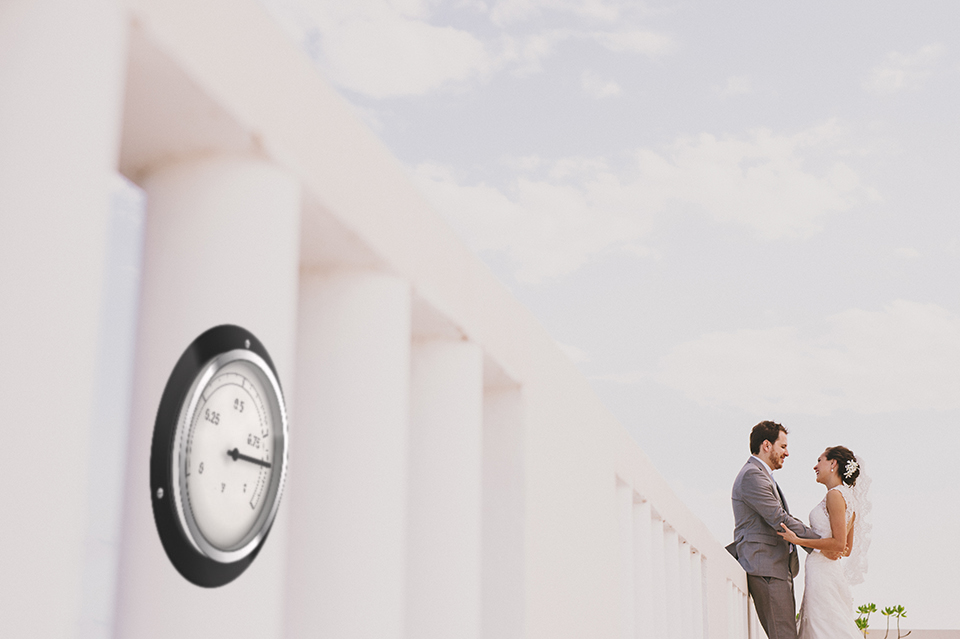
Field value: 0.85 V
